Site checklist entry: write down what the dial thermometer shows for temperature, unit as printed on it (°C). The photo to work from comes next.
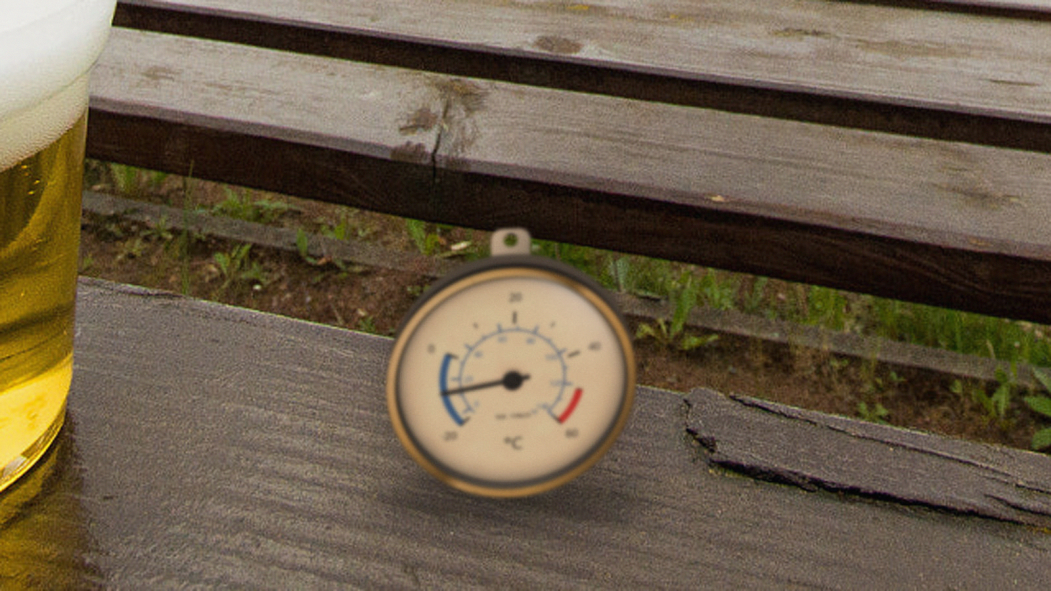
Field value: -10 °C
